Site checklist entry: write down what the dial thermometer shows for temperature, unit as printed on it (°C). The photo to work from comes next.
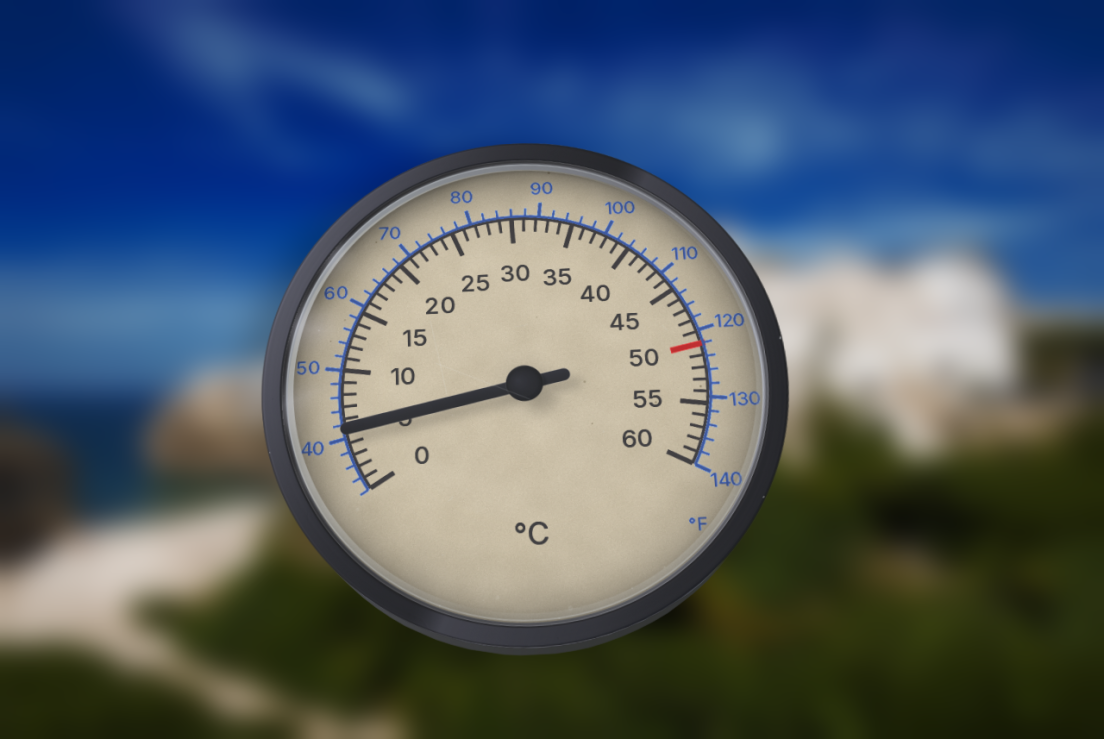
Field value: 5 °C
